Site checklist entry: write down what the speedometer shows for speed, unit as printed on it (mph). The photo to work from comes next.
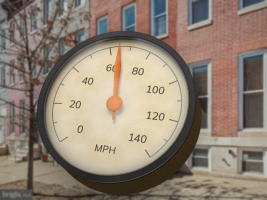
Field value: 65 mph
